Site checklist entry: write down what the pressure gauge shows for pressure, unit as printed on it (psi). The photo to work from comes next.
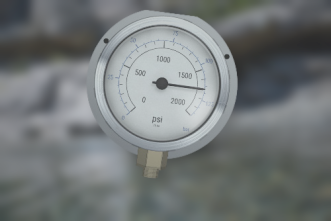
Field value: 1700 psi
